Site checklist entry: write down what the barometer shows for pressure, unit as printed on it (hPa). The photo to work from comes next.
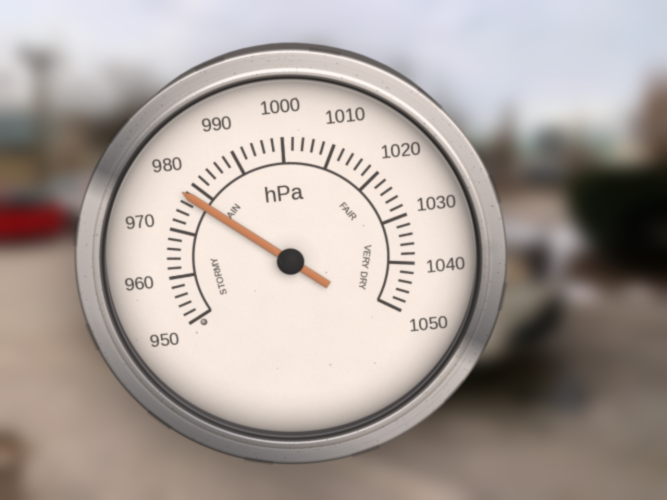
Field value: 978 hPa
